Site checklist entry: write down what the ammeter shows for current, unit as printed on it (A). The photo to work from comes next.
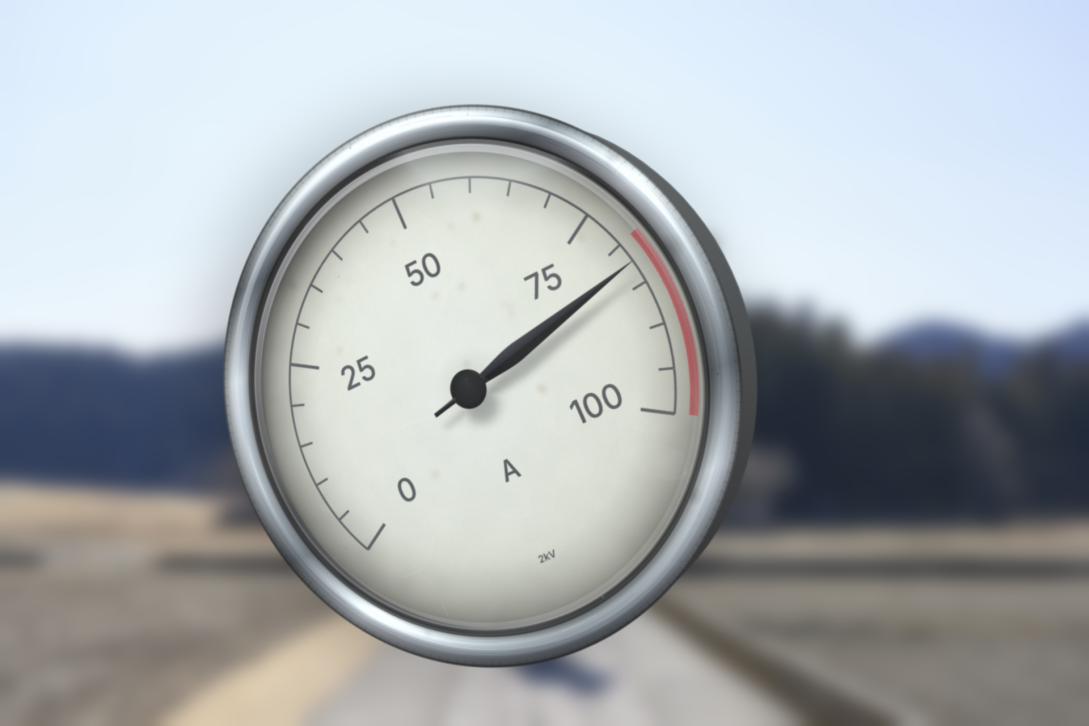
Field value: 82.5 A
